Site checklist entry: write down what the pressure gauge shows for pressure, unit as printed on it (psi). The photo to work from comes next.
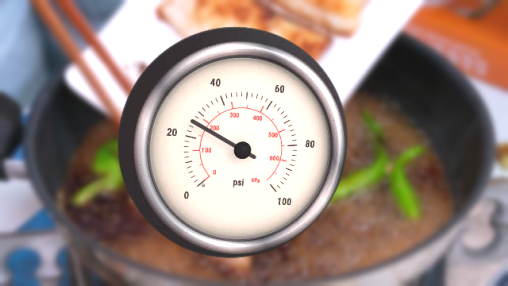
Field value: 26 psi
